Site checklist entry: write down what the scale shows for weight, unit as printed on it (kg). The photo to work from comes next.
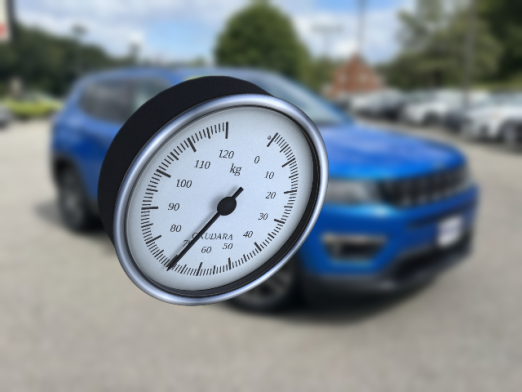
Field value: 70 kg
